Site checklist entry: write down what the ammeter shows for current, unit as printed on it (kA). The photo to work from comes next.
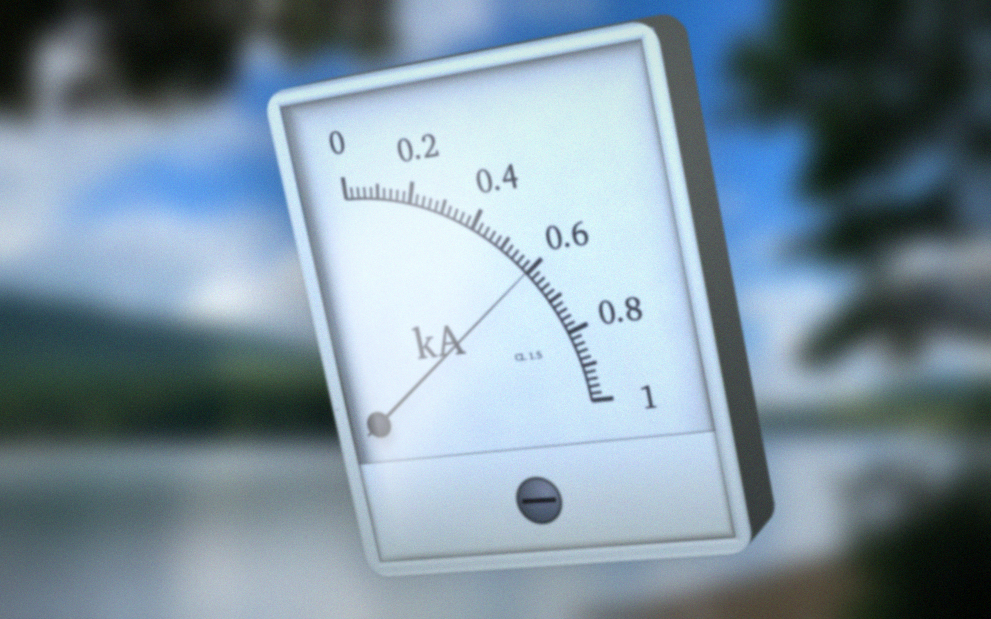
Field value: 0.6 kA
